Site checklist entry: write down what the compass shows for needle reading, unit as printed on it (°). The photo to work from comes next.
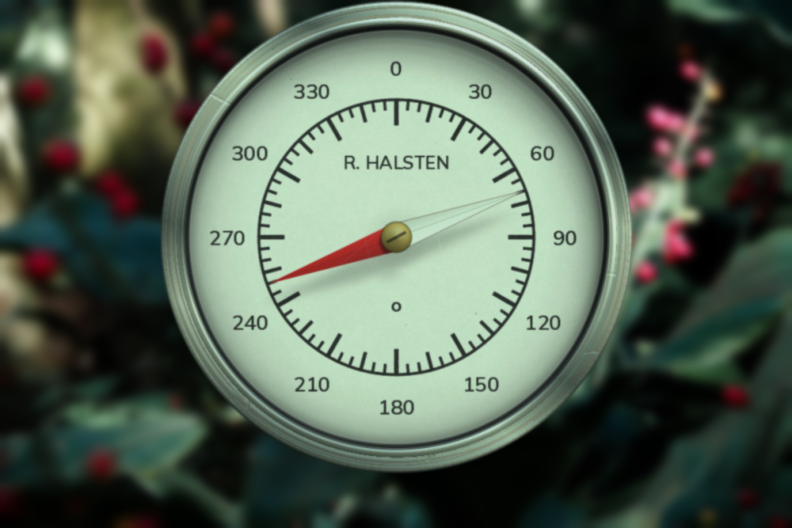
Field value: 250 °
